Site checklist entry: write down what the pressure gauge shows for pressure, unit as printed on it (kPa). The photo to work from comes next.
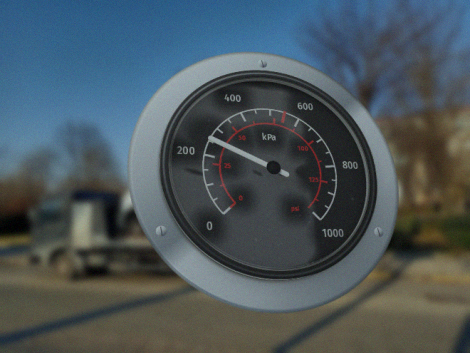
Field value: 250 kPa
